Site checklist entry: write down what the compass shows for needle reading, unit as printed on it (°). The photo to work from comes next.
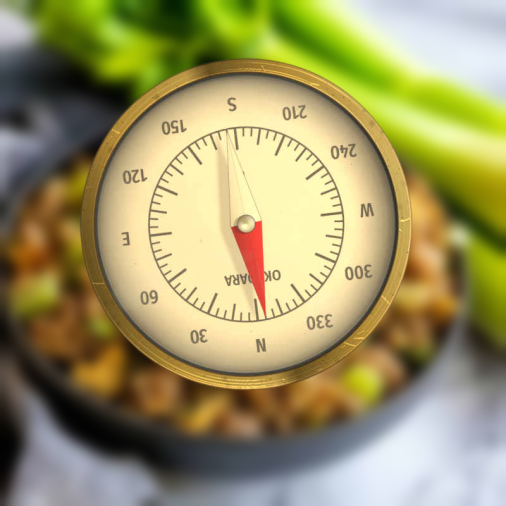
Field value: 355 °
